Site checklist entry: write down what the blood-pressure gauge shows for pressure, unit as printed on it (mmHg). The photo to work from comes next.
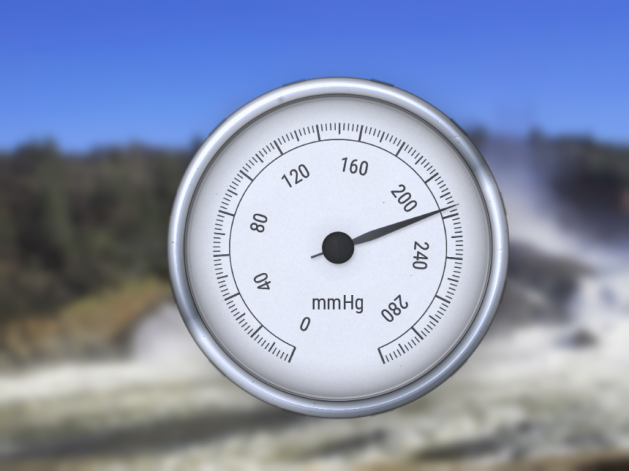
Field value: 216 mmHg
